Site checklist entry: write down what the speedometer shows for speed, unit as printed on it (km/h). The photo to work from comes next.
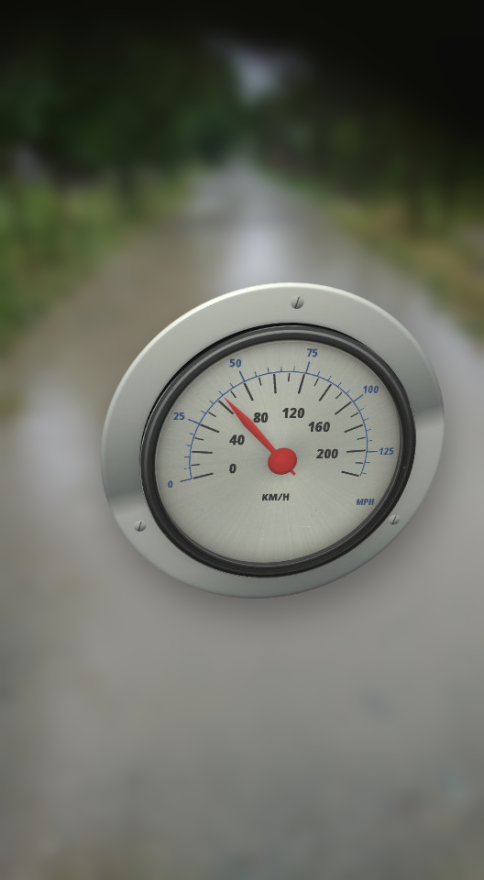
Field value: 65 km/h
